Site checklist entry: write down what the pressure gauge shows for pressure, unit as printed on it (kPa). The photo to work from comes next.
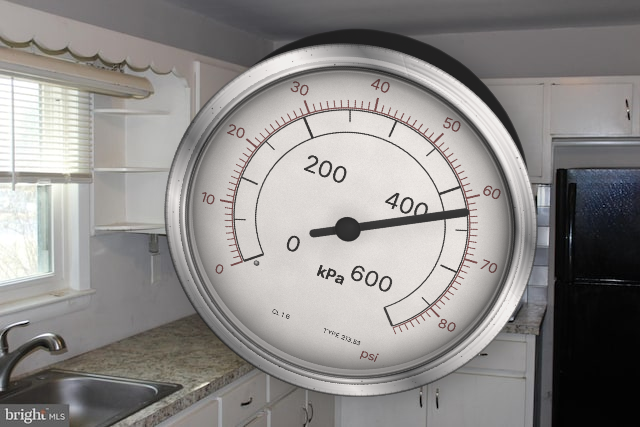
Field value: 425 kPa
